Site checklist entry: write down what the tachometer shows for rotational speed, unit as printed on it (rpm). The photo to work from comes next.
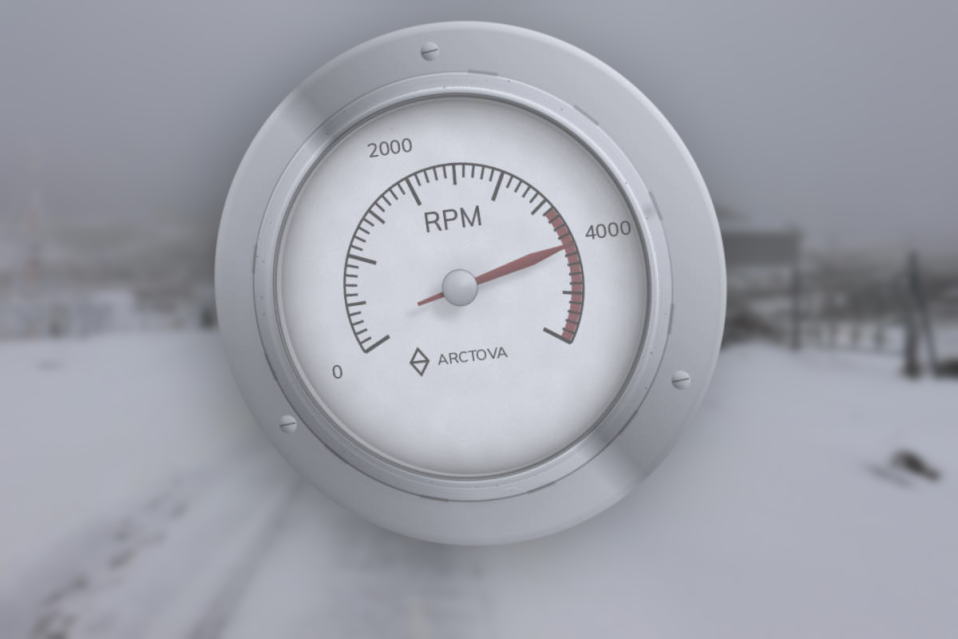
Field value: 4000 rpm
